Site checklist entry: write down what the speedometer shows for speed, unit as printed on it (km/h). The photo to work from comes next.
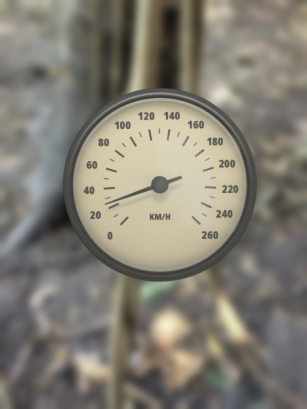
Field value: 25 km/h
